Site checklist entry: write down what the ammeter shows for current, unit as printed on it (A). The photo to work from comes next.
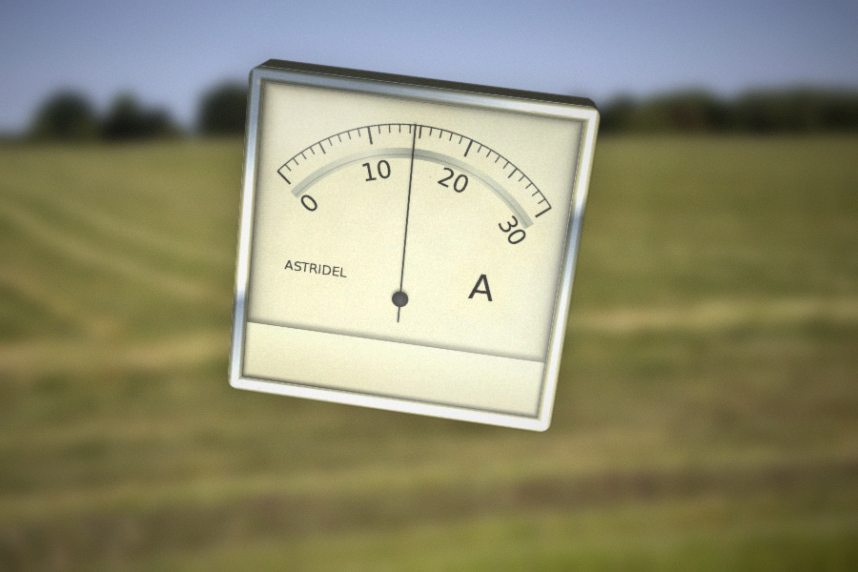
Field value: 14.5 A
